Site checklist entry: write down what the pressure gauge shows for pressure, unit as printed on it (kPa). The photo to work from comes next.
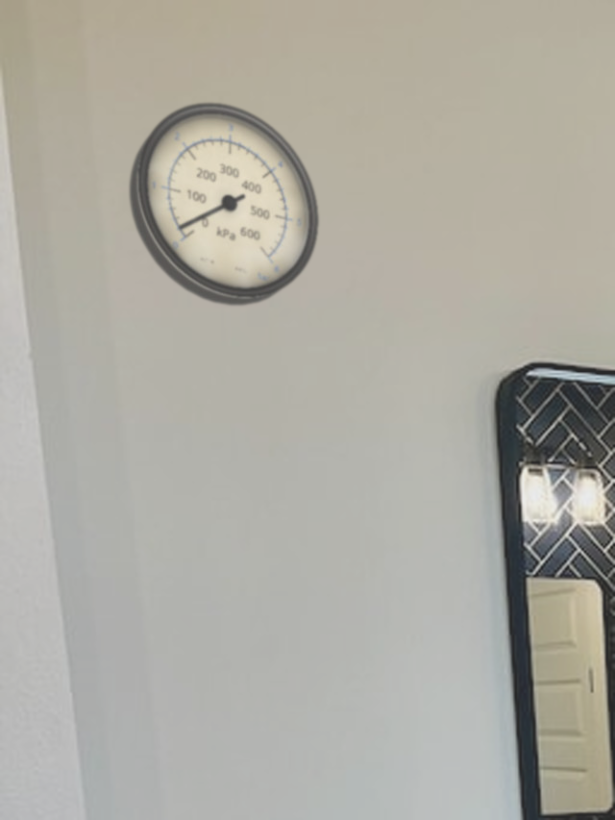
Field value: 20 kPa
